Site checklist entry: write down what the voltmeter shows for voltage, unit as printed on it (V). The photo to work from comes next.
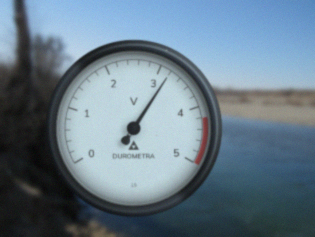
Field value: 3.2 V
